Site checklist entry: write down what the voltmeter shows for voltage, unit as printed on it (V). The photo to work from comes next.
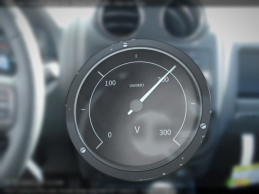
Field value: 200 V
